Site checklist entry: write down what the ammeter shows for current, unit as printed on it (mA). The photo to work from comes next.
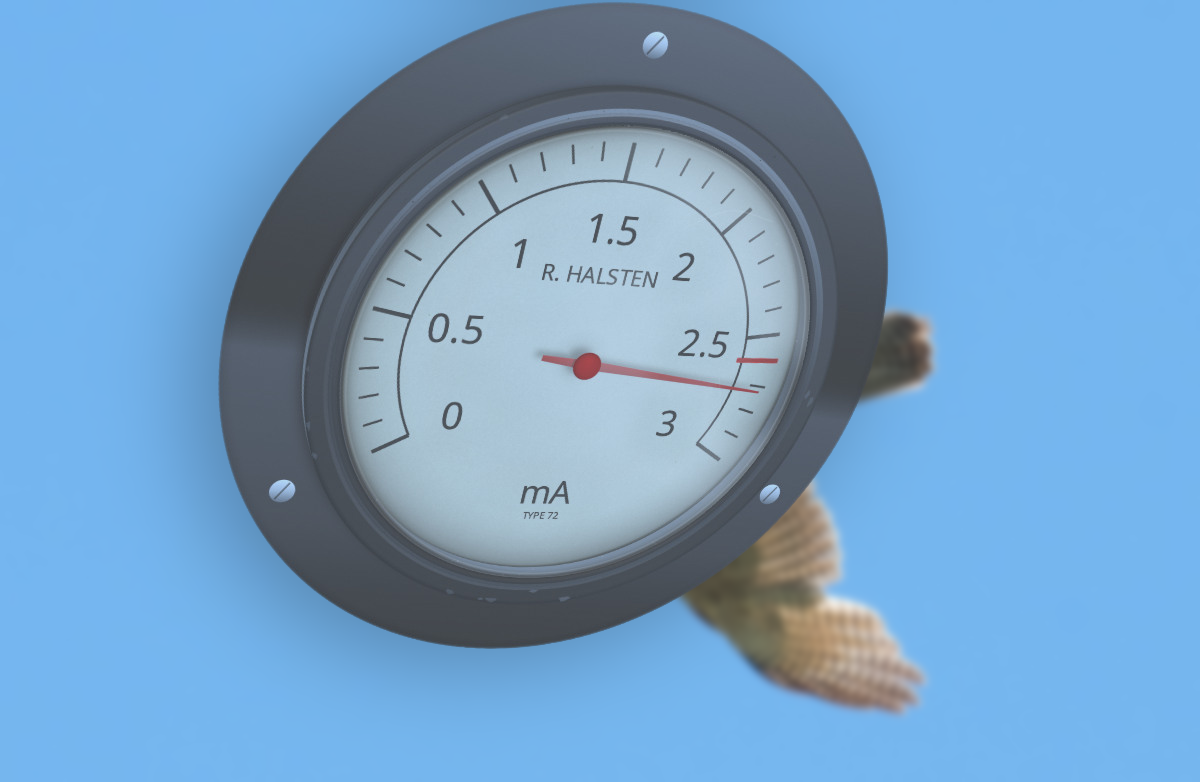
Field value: 2.7 mA
